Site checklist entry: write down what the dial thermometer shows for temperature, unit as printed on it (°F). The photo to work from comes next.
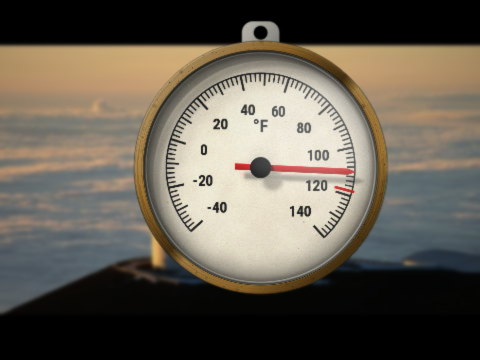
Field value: 110 °F
